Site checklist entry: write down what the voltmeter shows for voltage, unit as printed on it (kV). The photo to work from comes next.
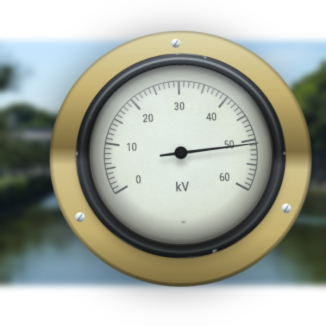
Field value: 51 kV
